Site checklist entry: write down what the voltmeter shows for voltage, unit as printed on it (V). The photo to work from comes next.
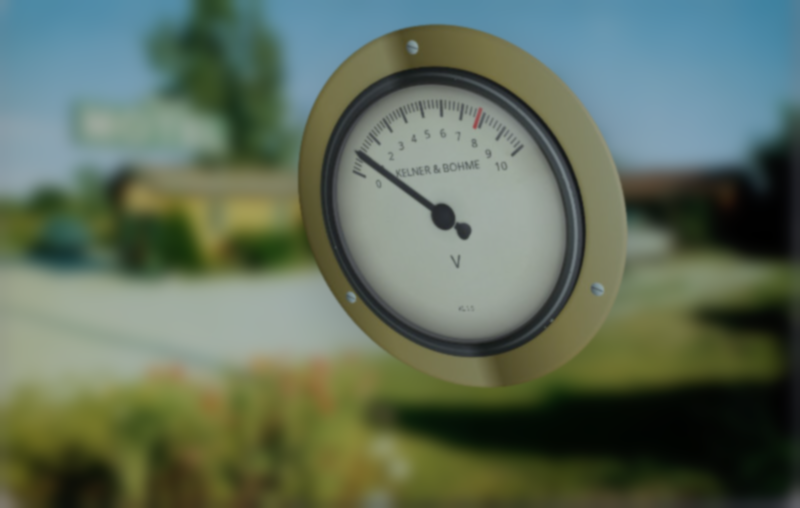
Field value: 1 V
